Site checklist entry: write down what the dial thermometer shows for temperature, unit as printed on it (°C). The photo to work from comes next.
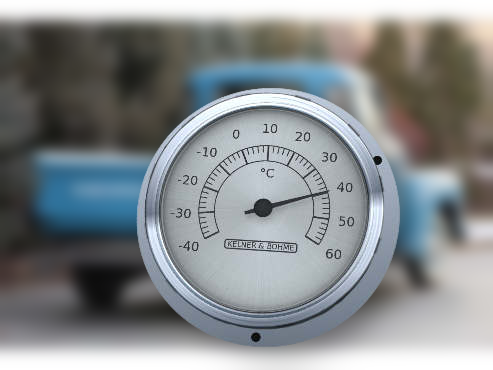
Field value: 40 °C
